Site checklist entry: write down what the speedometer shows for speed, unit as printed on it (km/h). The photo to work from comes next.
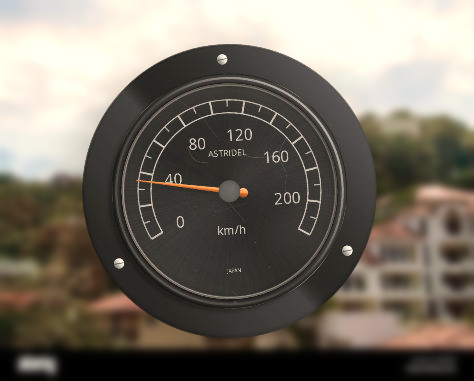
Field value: 35 km/h
